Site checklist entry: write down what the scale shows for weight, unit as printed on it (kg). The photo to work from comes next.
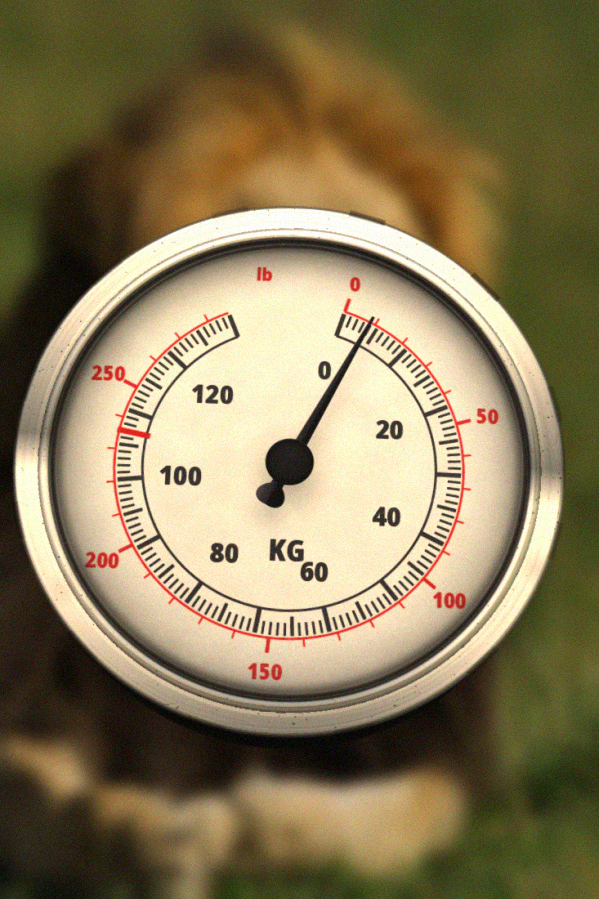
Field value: 4 kg
